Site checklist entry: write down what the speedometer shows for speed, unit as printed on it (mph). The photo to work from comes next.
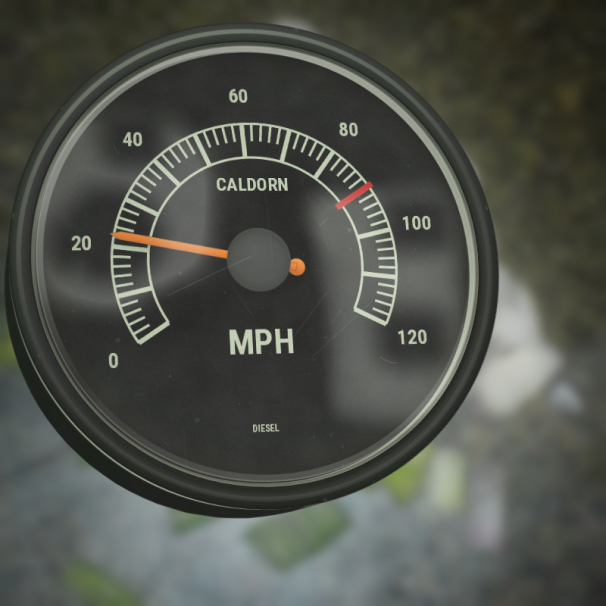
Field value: 22 mph
